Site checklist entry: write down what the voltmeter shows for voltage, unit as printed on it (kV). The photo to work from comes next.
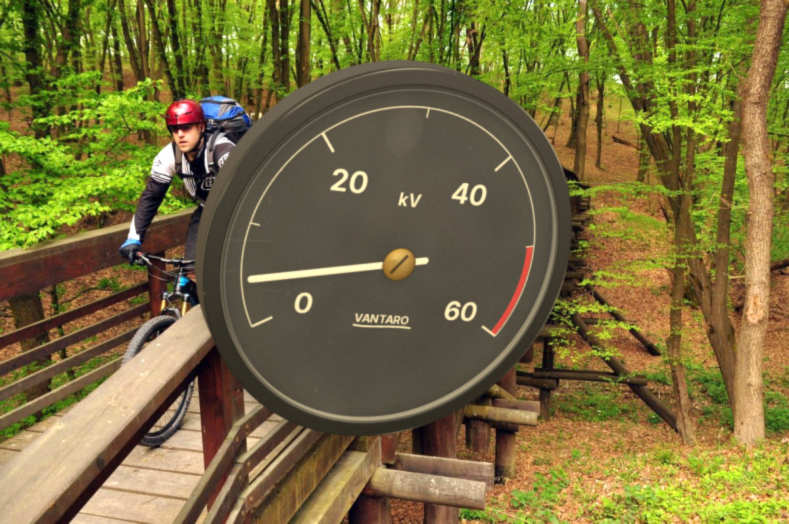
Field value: 5 kV
